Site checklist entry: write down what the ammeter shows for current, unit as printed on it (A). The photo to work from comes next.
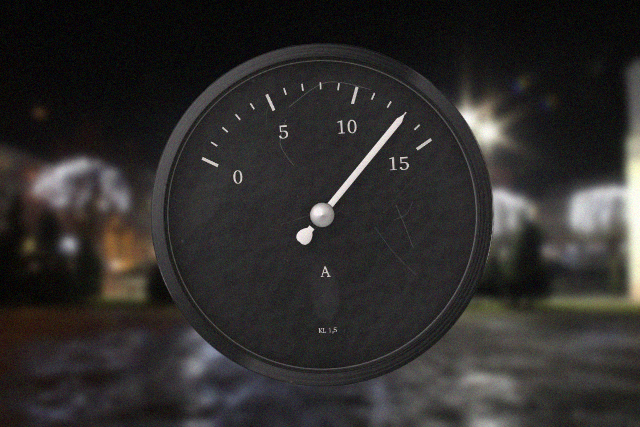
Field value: 13 A
